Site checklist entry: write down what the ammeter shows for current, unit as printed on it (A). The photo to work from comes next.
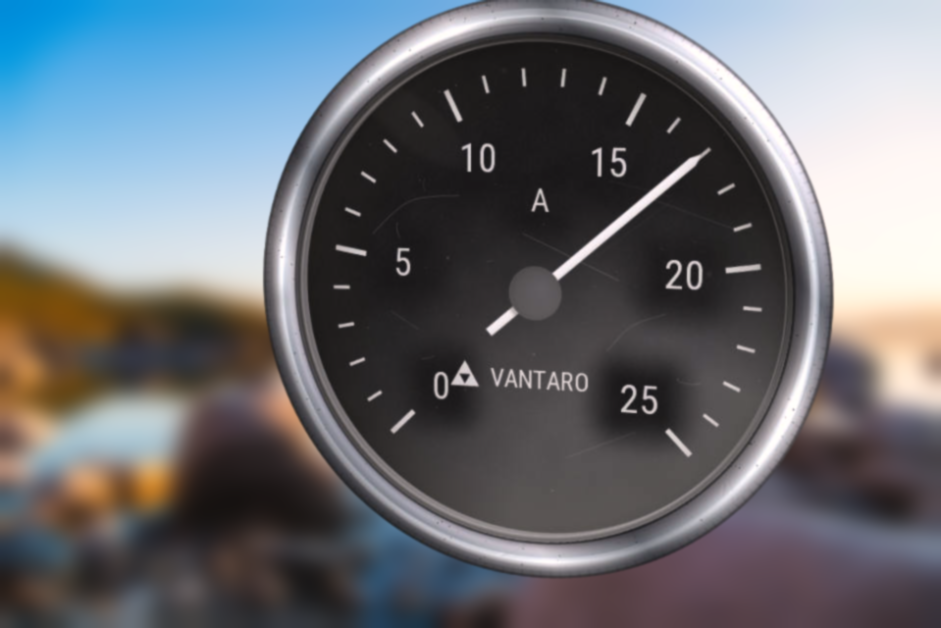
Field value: 17 A
